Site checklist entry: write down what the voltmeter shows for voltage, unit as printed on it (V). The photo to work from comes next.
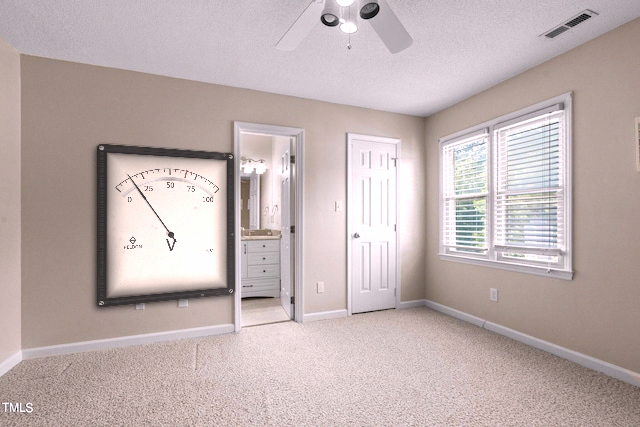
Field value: 15 V
